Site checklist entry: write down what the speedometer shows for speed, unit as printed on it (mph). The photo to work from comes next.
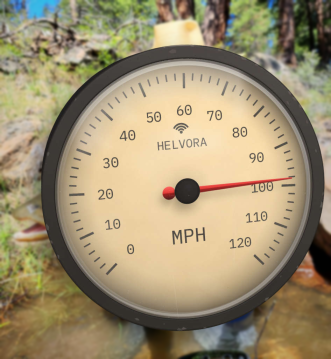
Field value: 98 mph
